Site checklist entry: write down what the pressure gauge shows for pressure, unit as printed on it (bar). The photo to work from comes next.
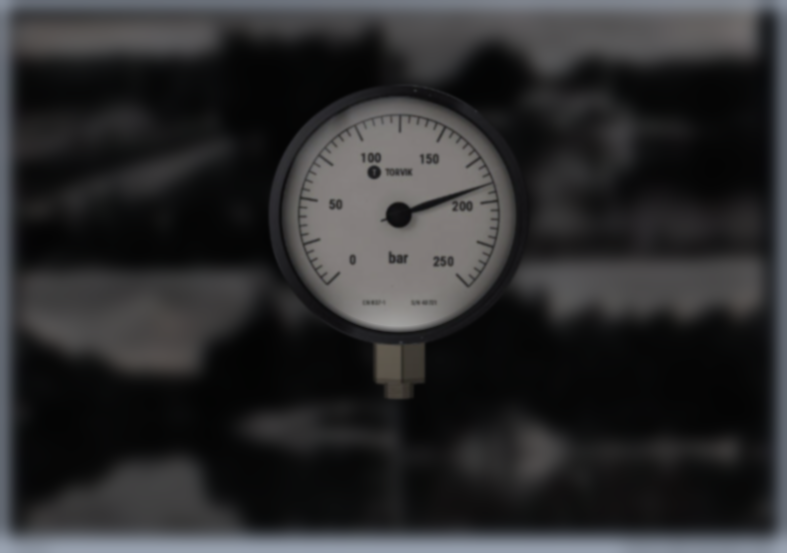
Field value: 190 bar
